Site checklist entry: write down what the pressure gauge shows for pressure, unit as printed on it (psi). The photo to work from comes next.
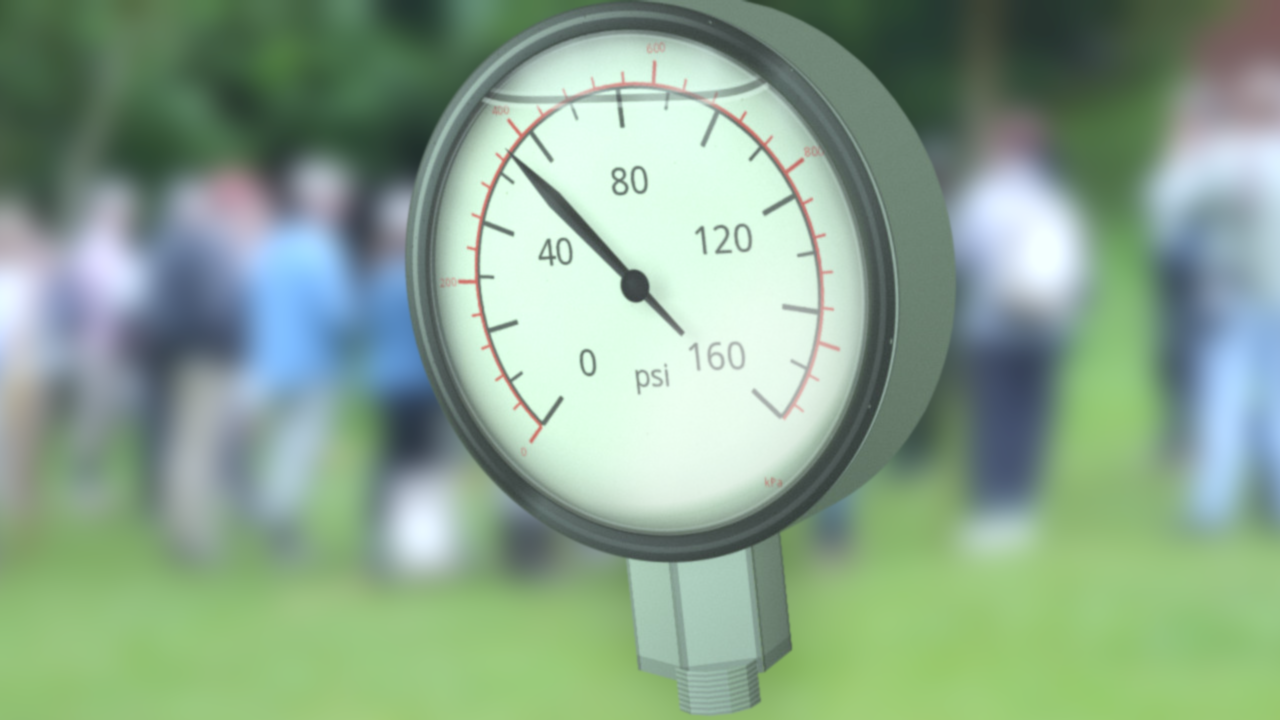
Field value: 55 psi
